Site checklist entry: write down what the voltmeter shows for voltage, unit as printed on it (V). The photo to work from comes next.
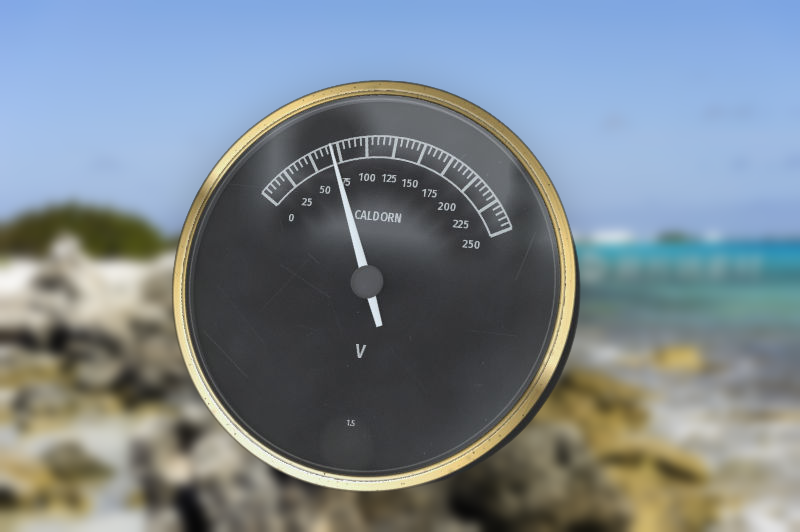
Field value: 70 V
